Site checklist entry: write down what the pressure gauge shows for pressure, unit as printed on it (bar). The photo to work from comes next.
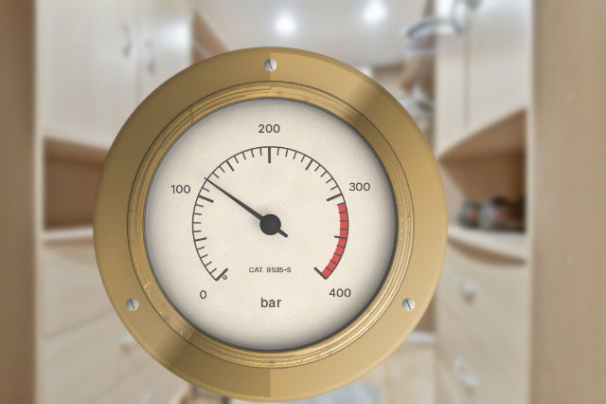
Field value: 120 bar
